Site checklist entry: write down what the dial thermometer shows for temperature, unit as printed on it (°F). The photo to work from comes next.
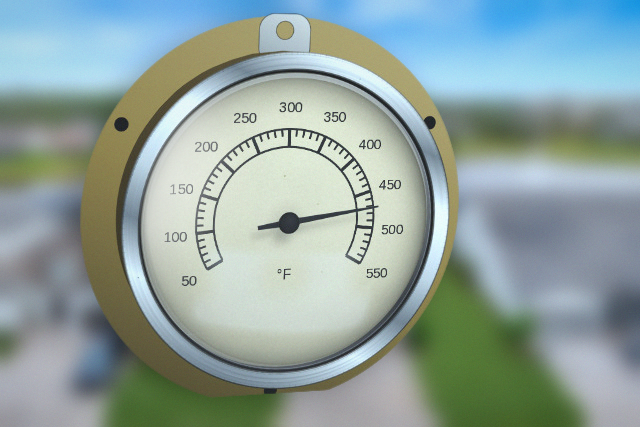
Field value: 470 °F
